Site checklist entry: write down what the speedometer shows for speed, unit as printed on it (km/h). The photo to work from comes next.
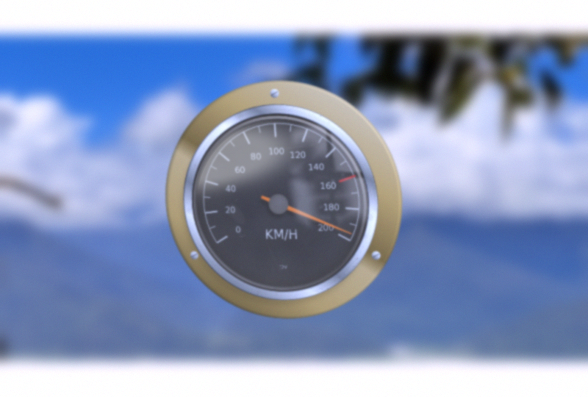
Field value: 195 km/h
